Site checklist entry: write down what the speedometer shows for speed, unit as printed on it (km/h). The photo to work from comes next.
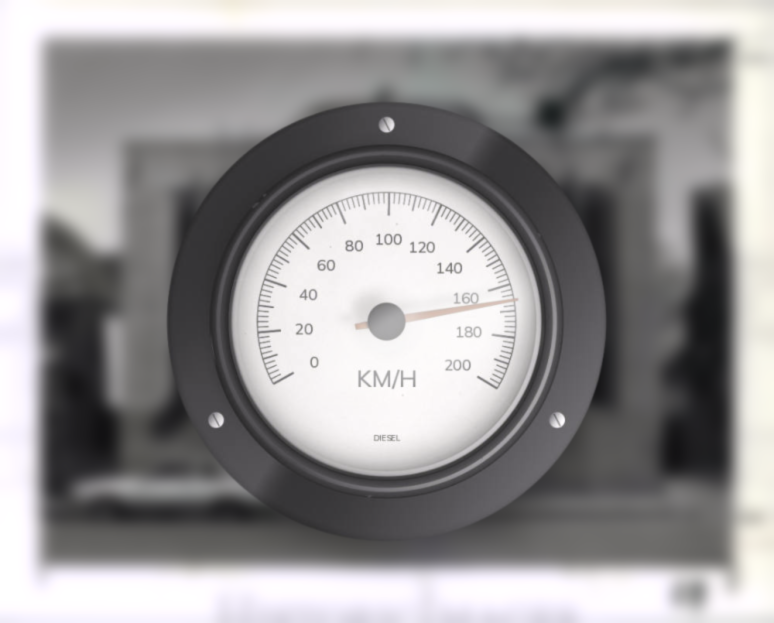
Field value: 166 km/h
